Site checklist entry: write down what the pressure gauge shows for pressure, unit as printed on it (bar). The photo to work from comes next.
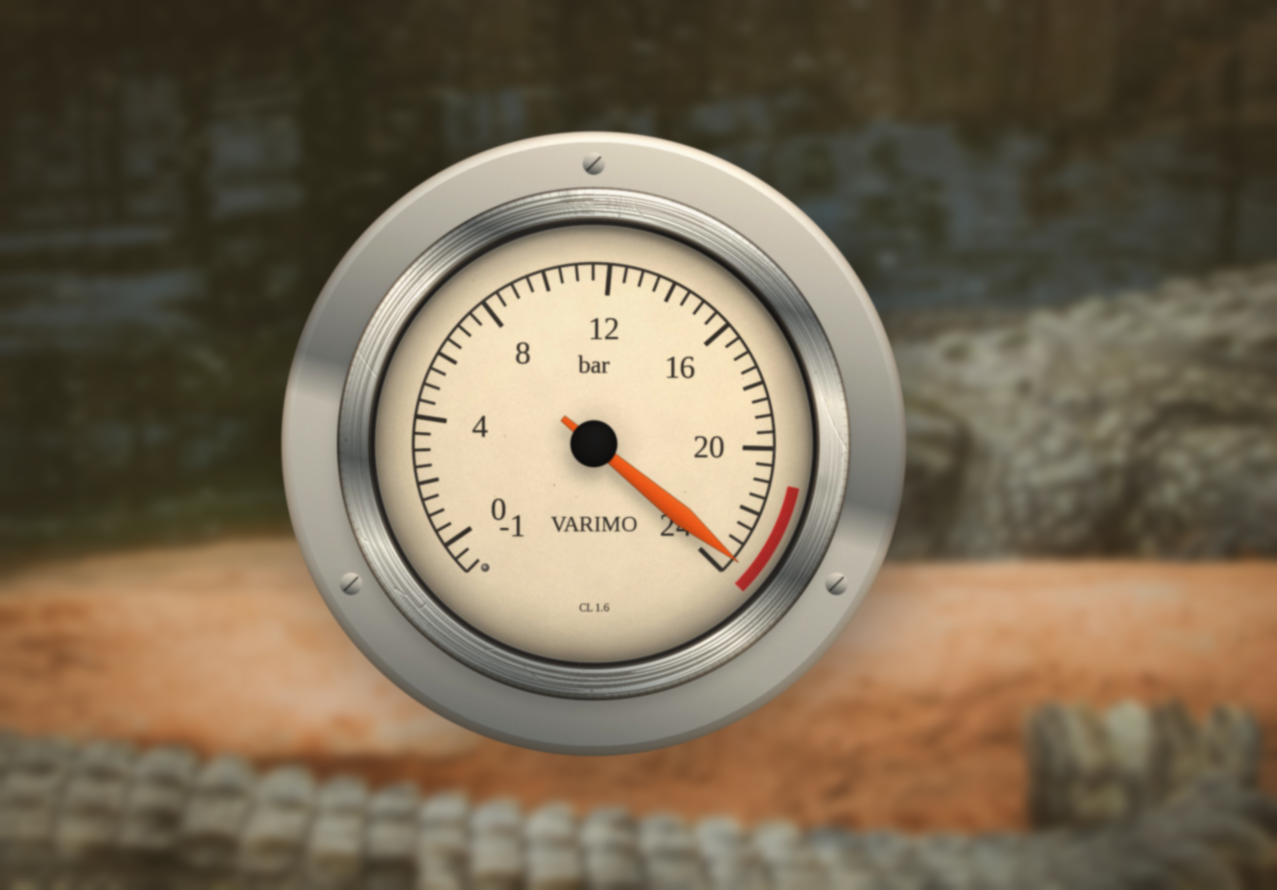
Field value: 23.5 bar
